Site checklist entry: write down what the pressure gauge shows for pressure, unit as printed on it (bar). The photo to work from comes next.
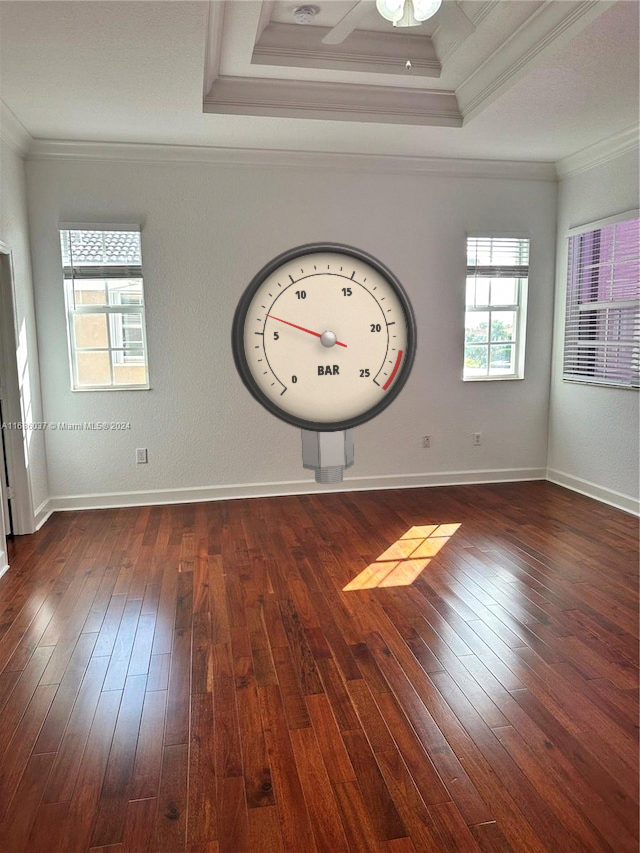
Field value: 6.5 bar
